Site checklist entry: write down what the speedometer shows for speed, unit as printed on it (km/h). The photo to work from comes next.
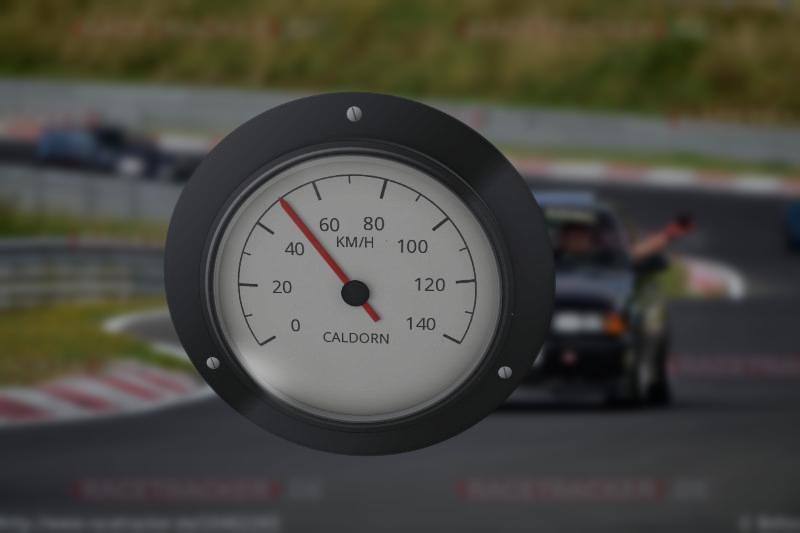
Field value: 50 km/h
